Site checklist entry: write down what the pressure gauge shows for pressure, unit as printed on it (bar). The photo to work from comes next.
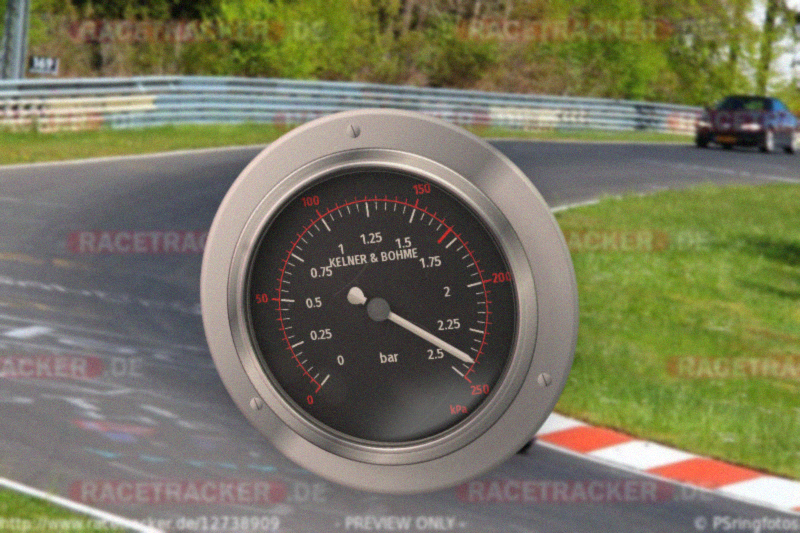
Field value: 2.4 bar
